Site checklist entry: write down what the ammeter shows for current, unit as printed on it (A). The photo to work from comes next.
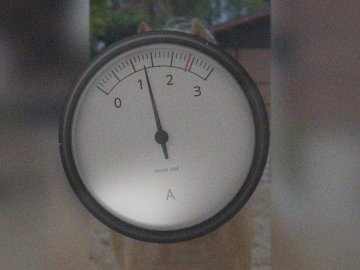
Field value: 1.3 A
